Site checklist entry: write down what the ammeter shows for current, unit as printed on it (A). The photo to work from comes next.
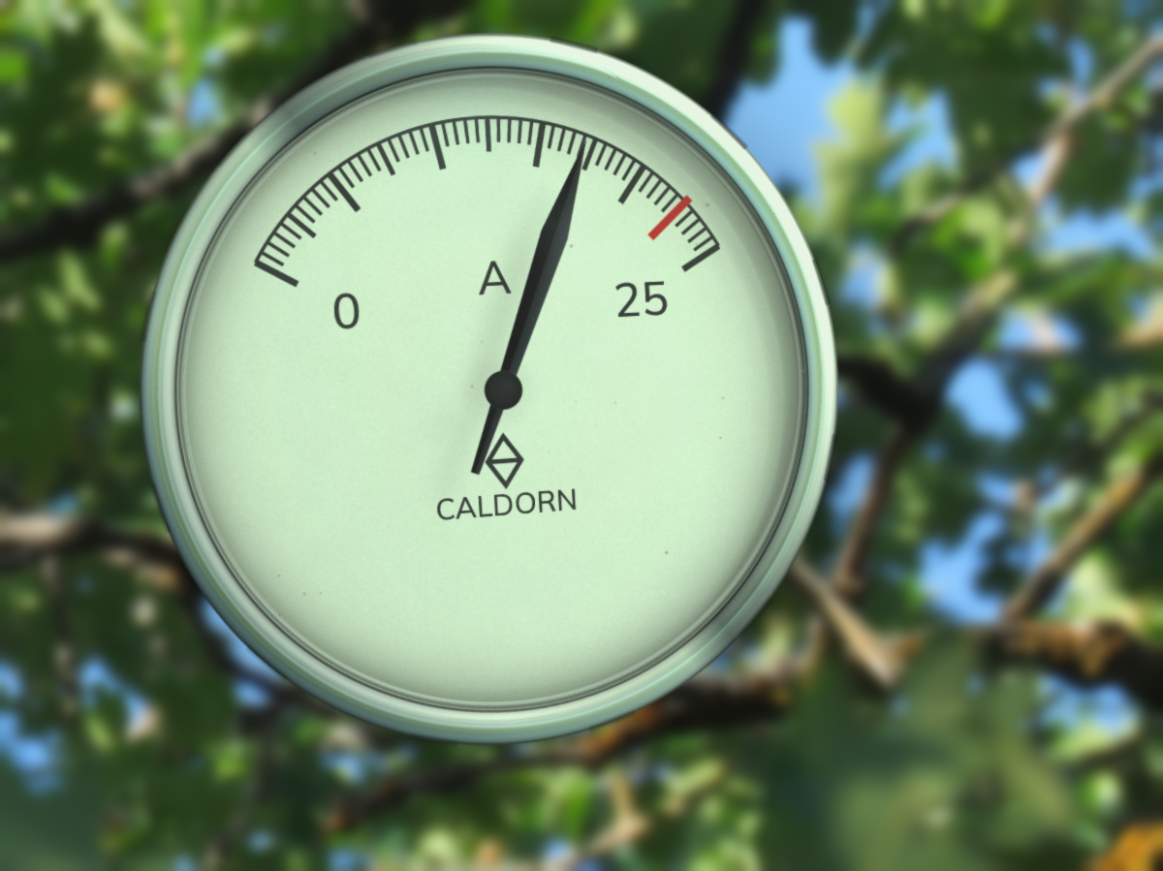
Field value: 17 A
